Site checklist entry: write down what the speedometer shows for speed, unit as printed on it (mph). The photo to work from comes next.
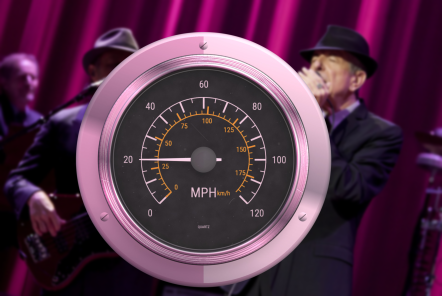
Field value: 20 mph
